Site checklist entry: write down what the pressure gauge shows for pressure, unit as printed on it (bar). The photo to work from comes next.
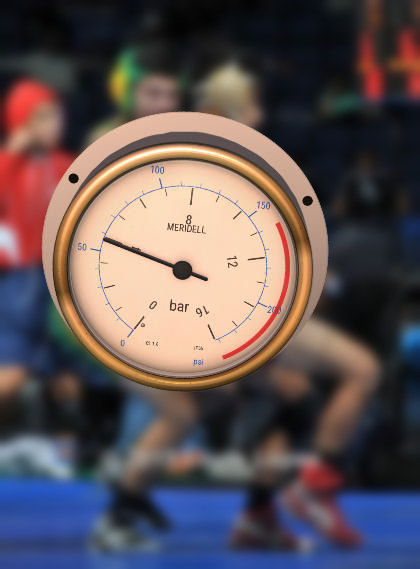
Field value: 4 bar
